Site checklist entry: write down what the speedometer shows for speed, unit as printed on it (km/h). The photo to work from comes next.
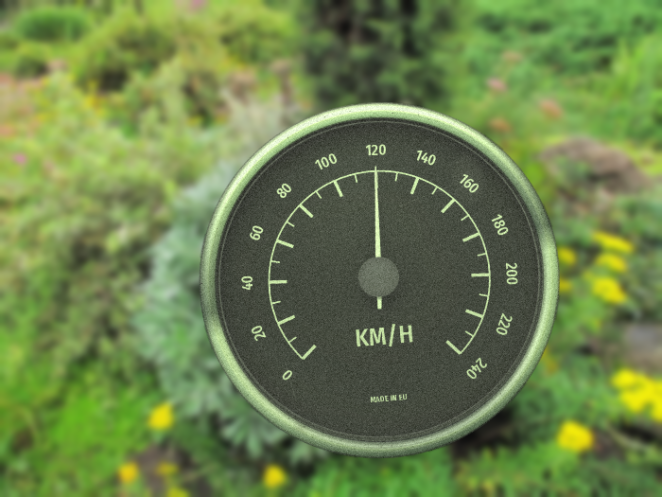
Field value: 120 km/h
